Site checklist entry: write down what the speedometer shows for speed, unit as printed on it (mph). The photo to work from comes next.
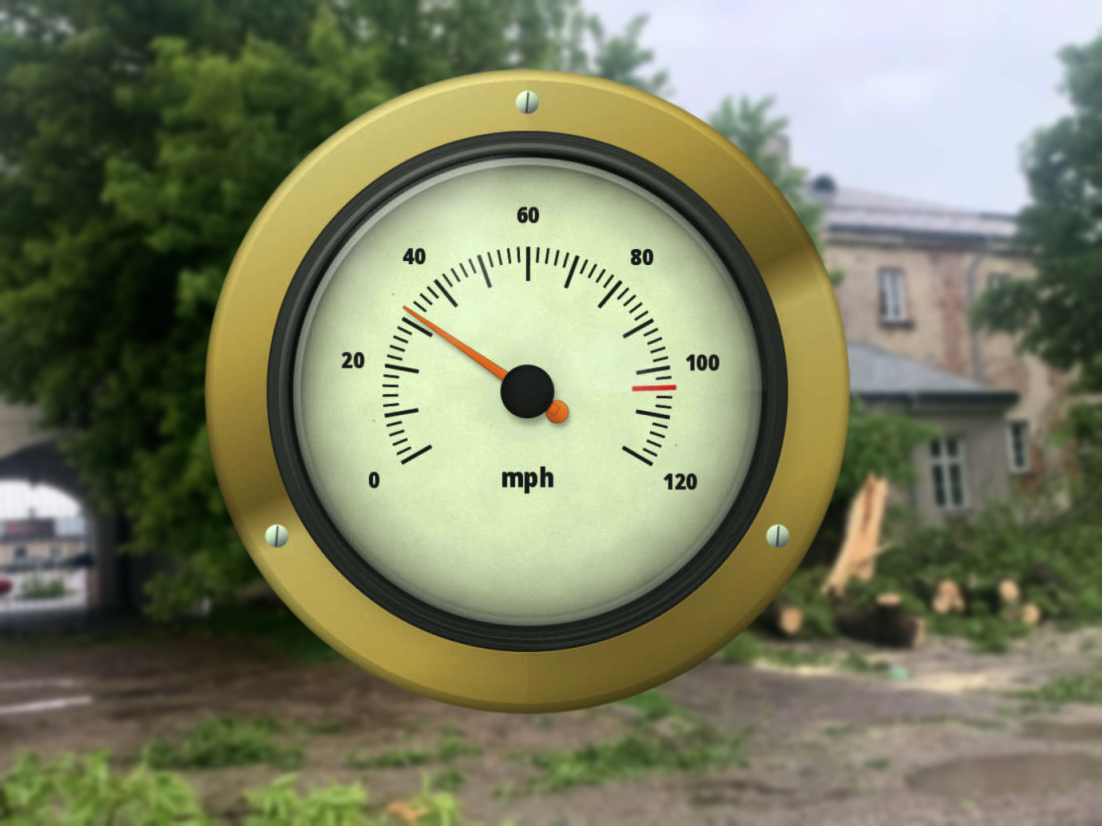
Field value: 32 mph
